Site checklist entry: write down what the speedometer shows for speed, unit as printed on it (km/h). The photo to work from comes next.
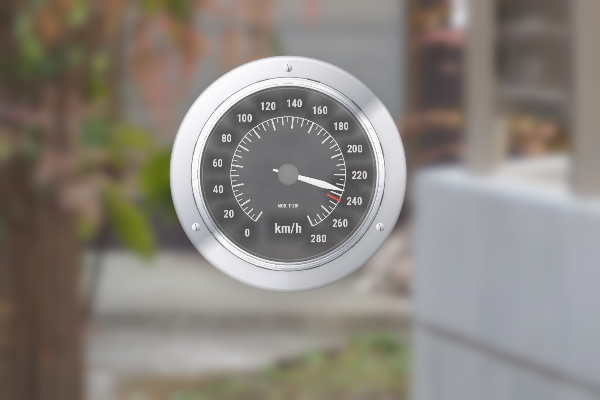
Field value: 235 km/h
